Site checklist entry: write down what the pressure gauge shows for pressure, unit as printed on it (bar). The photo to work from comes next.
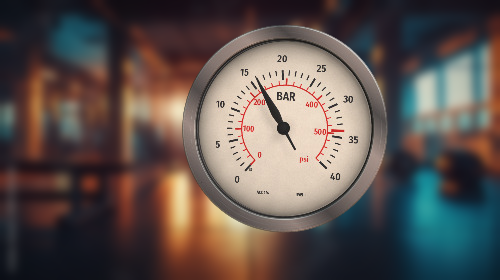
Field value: 16 bar
